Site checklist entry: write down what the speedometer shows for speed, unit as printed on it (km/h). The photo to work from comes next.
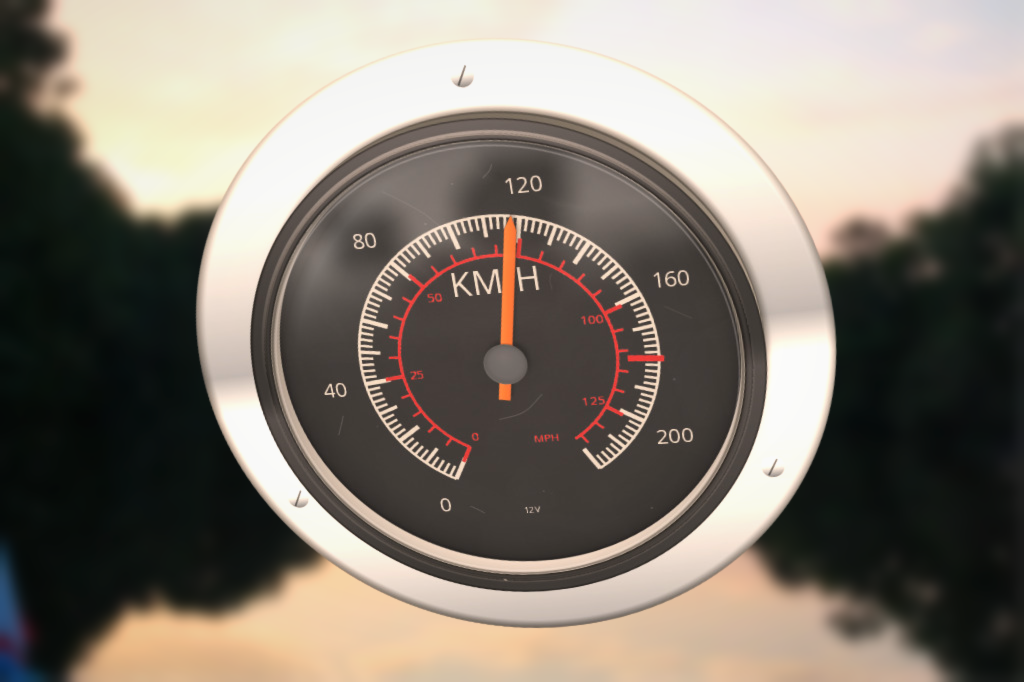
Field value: 118 km/h
